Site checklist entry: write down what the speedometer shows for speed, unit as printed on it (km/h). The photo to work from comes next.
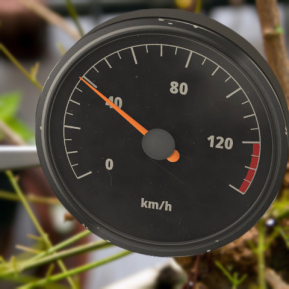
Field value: 40 km/h
